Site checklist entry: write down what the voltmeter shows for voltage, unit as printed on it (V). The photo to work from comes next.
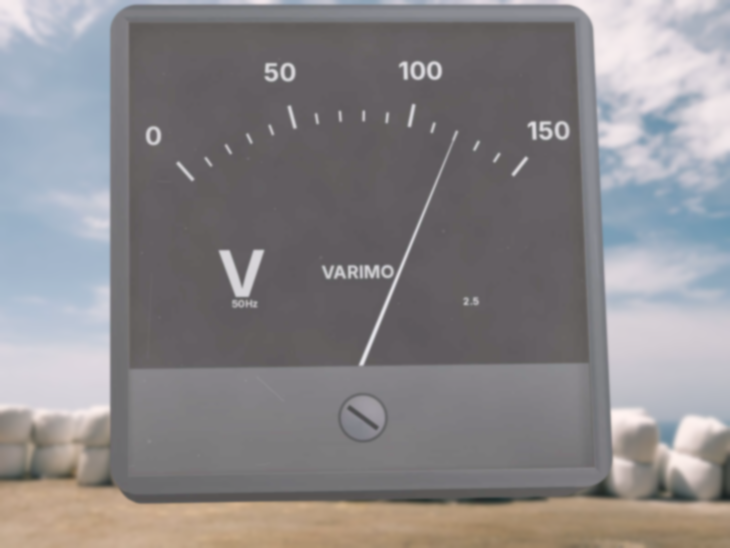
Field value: 120 V
